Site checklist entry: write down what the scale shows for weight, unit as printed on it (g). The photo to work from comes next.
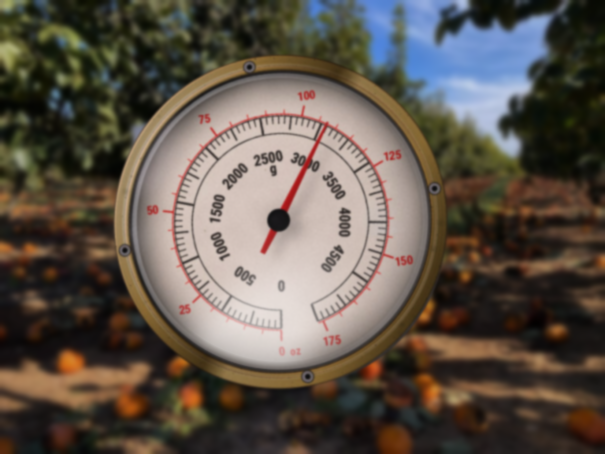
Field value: 3050 g
